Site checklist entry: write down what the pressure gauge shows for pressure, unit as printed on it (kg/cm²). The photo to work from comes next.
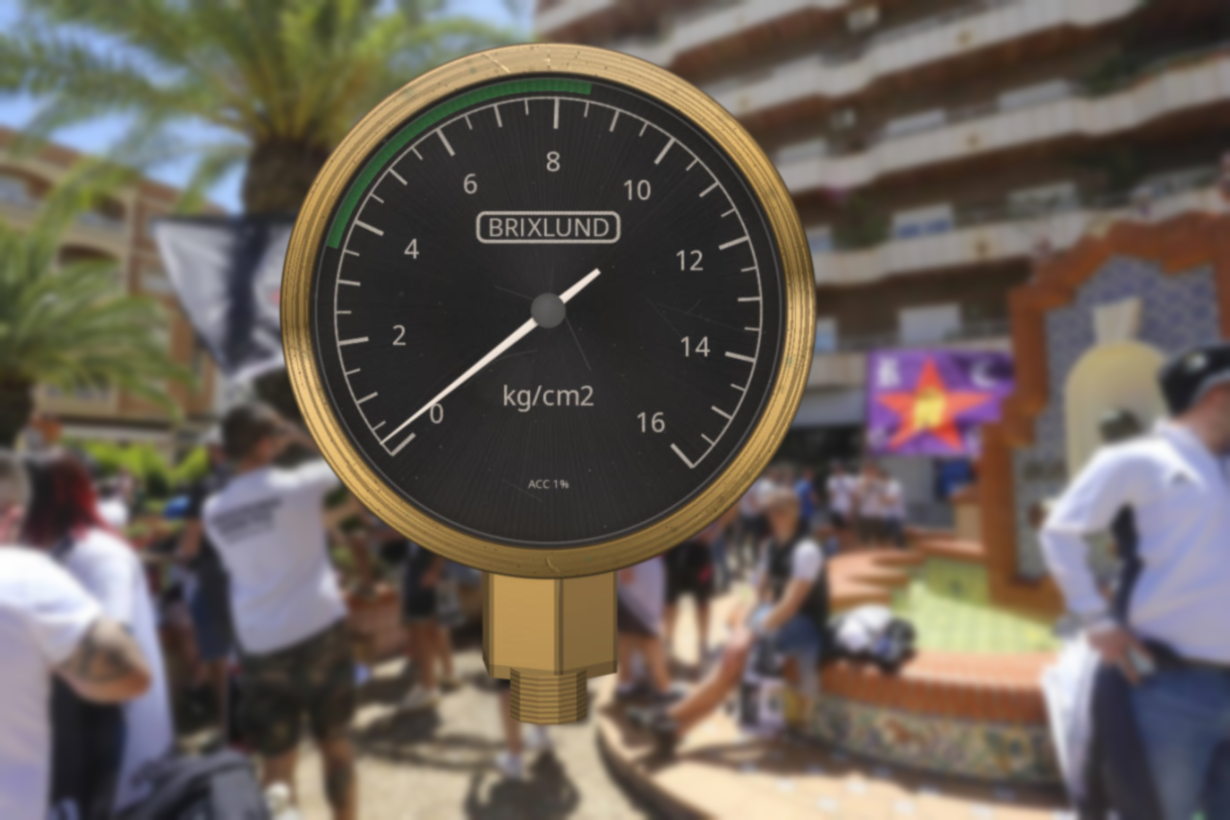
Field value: 0.25 kg/cm²
